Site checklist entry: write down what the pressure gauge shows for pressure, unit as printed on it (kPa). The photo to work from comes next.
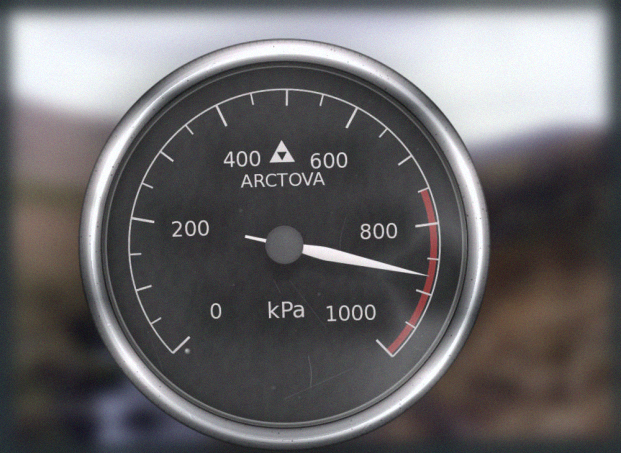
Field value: 875 kPa
